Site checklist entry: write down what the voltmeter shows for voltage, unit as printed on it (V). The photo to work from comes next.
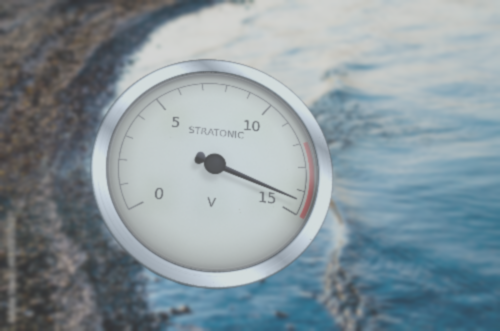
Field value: 14.5 V
